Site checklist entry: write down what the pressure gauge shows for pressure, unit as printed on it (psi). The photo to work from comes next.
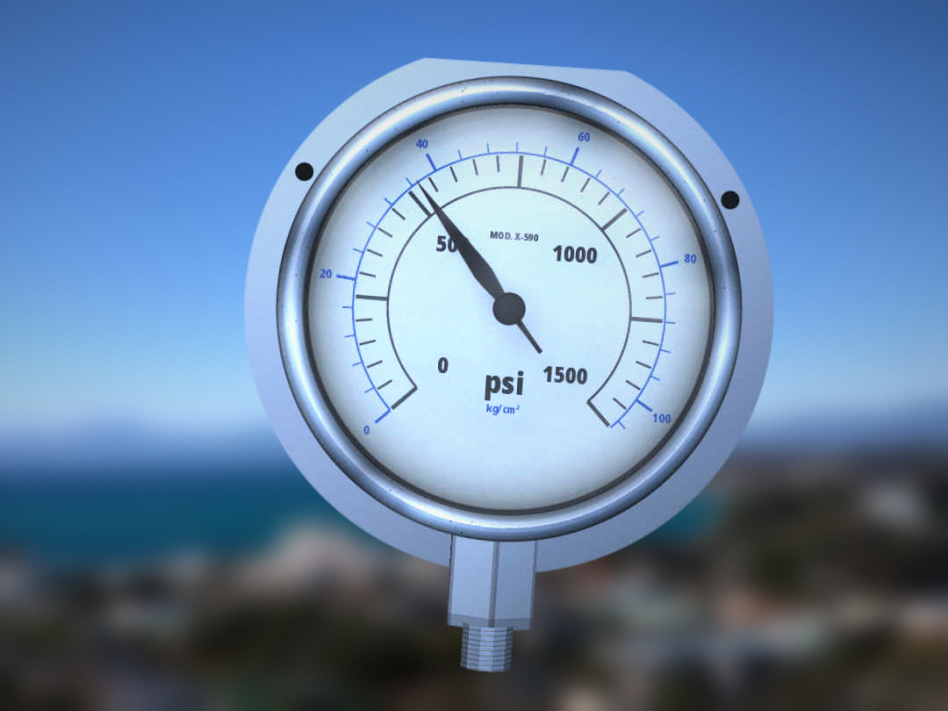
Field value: 525 psi
